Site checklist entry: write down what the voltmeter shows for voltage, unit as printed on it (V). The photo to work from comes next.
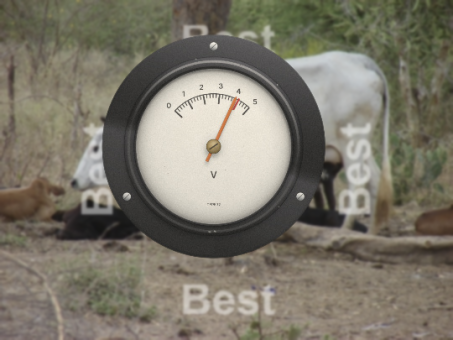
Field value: 4 V
